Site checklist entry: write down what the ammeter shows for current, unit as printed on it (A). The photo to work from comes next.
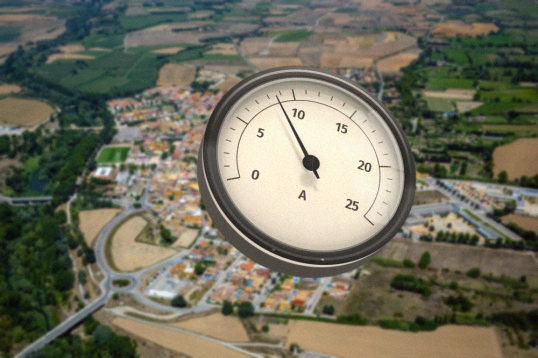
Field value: 8.5 A
